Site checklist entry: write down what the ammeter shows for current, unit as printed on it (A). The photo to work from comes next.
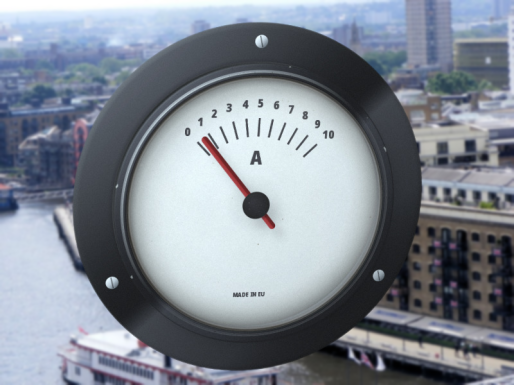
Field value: 0.5 A
